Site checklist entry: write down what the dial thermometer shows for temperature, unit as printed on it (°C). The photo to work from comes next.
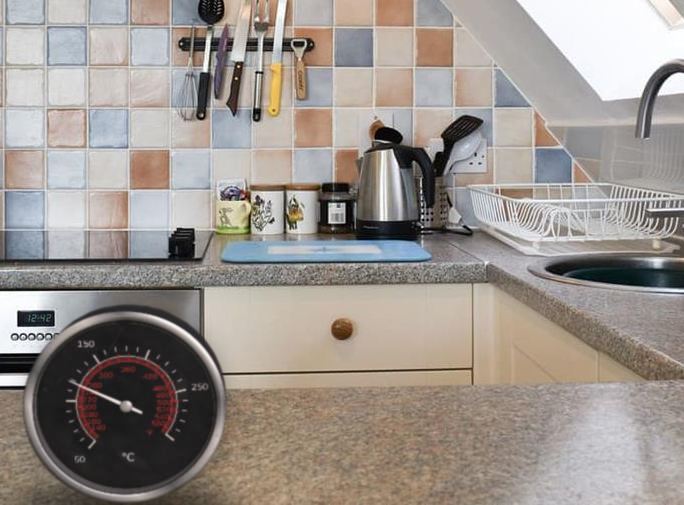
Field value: 120 °C
